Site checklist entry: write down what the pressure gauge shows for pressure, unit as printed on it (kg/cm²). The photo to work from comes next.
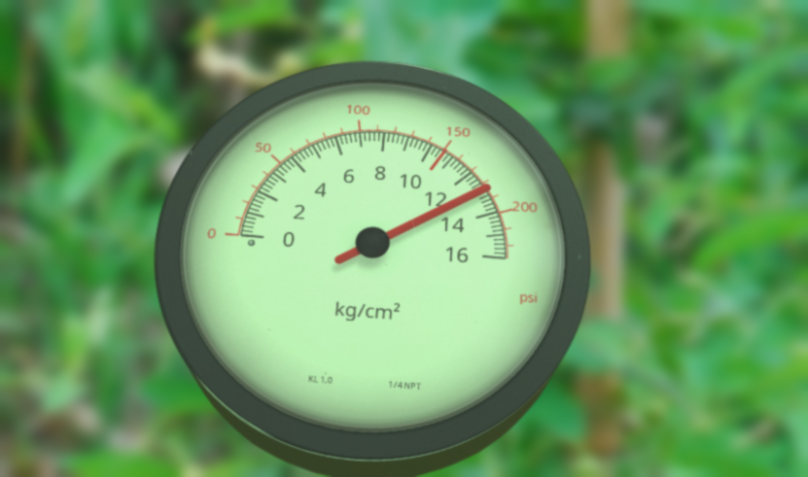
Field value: 13 kg/cm²
